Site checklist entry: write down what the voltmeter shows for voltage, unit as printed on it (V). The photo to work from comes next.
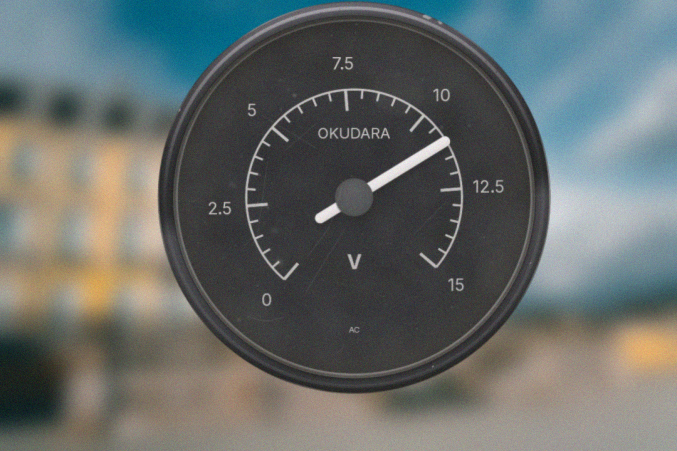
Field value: 11 V
